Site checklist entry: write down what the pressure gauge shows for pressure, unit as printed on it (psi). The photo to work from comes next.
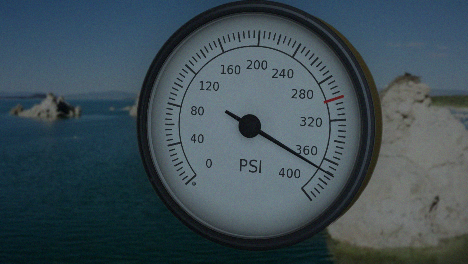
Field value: 370 psi
